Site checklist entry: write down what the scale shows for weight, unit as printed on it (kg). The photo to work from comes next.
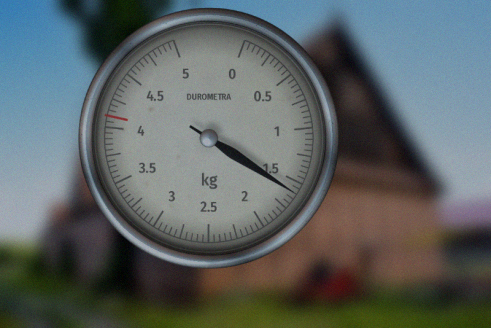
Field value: 1.6 kg
